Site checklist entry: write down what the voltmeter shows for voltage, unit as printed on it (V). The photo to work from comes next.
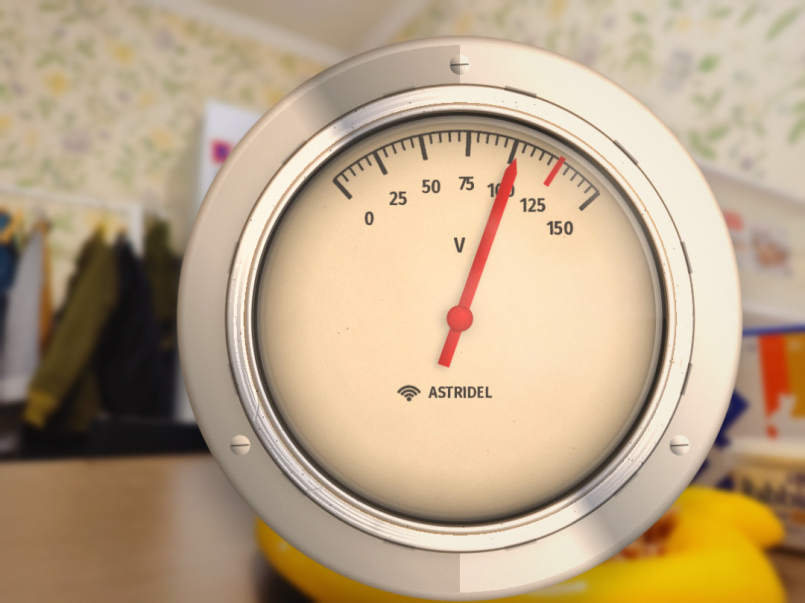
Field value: 102.5 V
